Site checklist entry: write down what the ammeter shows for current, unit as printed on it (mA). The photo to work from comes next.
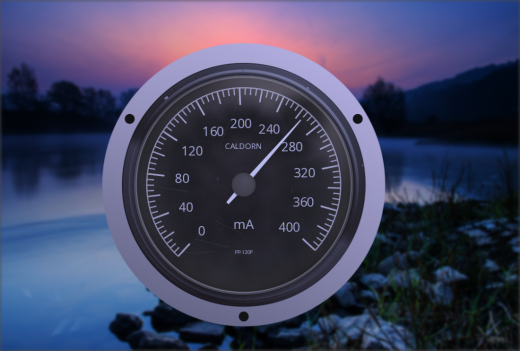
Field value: 265 mA
